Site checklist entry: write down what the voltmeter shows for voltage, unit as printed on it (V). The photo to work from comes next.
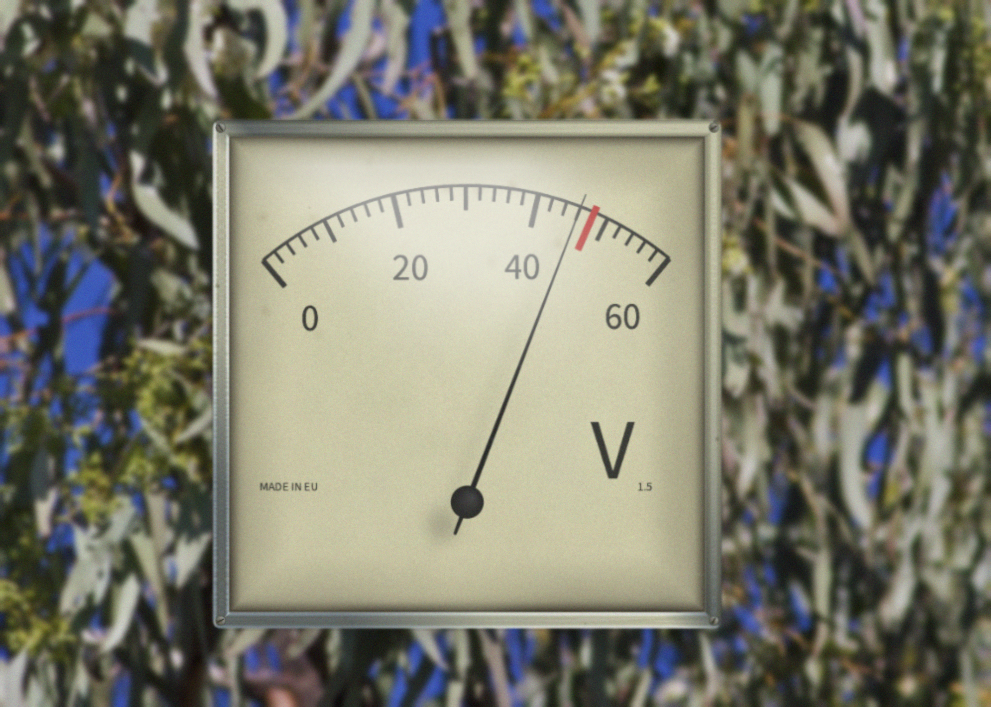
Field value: 46 V
